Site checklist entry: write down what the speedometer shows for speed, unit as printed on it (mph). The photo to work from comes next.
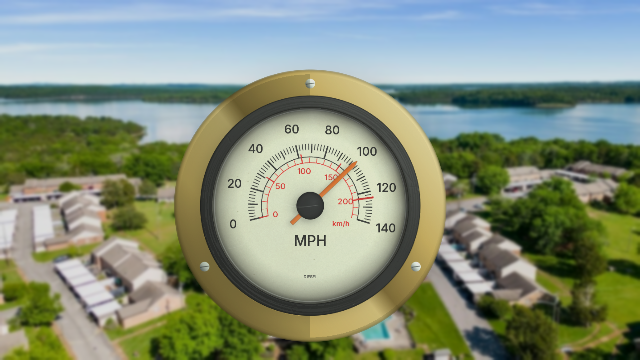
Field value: 100 mph
